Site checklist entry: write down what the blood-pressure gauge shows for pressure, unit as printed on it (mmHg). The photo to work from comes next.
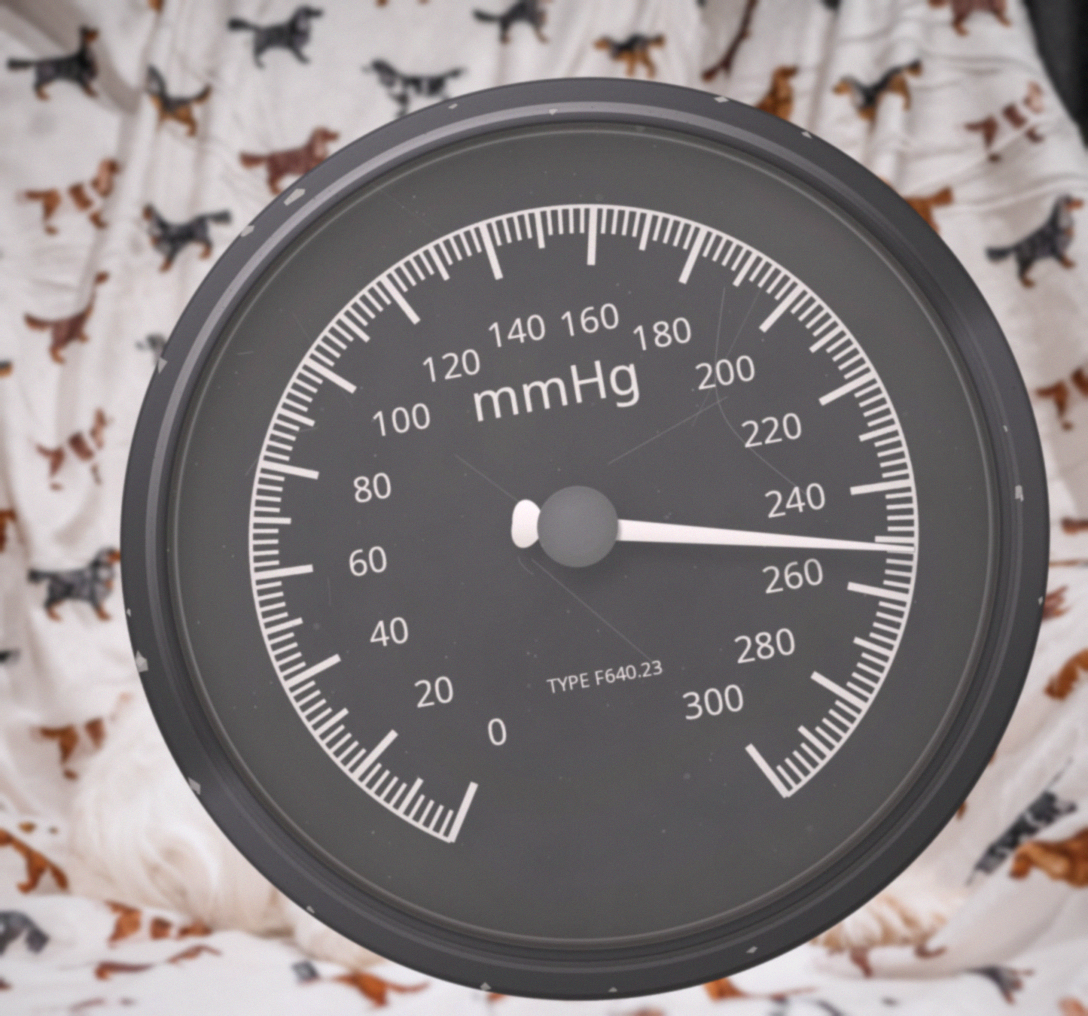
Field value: 252 mmHg
